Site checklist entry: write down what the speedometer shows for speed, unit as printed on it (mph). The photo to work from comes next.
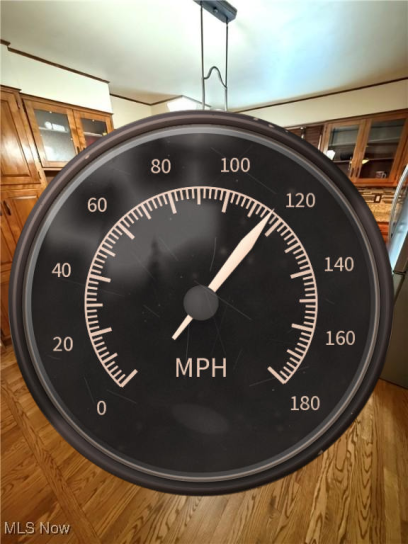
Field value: 116 mph
